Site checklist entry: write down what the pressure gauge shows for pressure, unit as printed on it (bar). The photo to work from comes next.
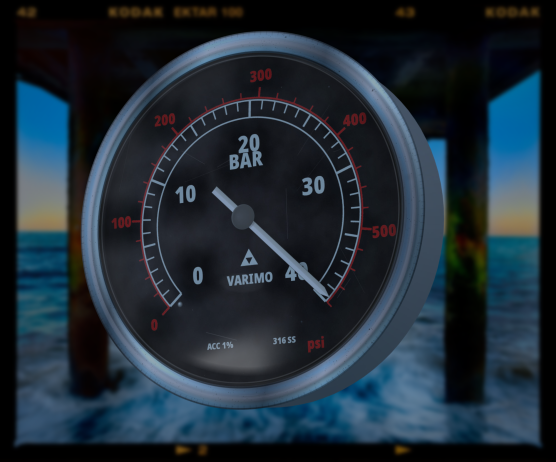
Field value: 39.5 bar
